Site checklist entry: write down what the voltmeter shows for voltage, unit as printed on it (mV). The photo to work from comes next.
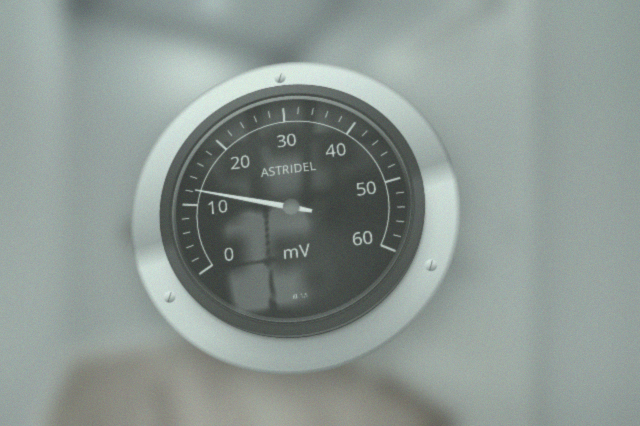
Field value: 12 mV
